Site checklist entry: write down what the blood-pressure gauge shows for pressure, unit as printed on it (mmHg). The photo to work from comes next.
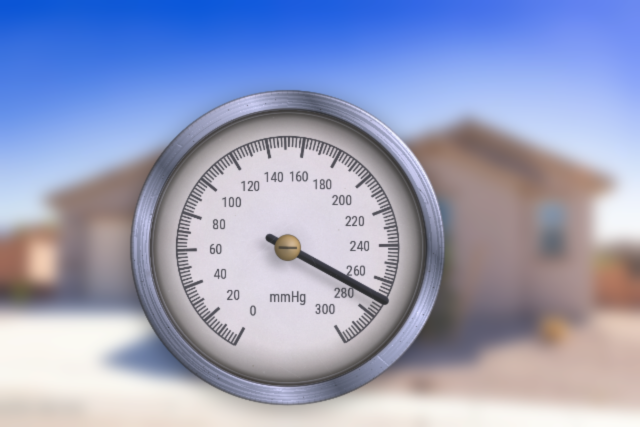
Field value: 270 mmHg
